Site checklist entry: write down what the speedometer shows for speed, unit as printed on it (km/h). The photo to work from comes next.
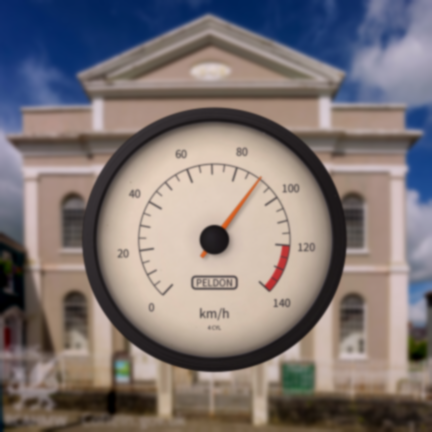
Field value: 90 km/h
